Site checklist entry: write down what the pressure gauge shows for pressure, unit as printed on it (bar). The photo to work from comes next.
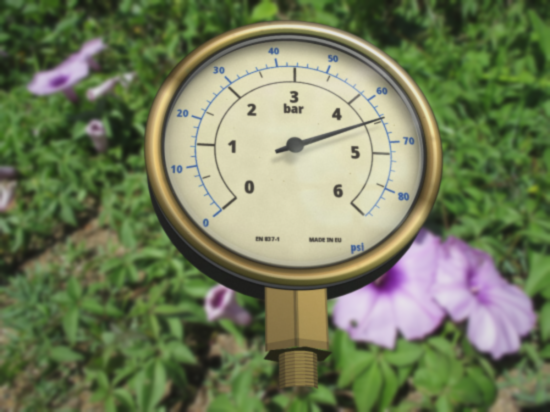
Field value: 4.5 bar
